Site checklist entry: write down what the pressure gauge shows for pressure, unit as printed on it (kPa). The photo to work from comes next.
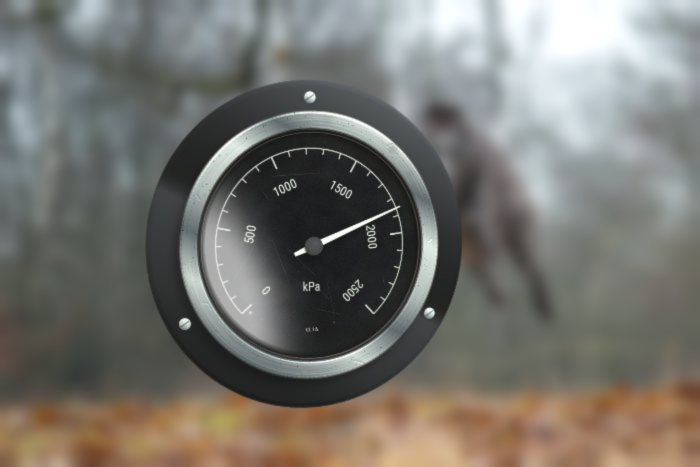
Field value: 1850 kPa
